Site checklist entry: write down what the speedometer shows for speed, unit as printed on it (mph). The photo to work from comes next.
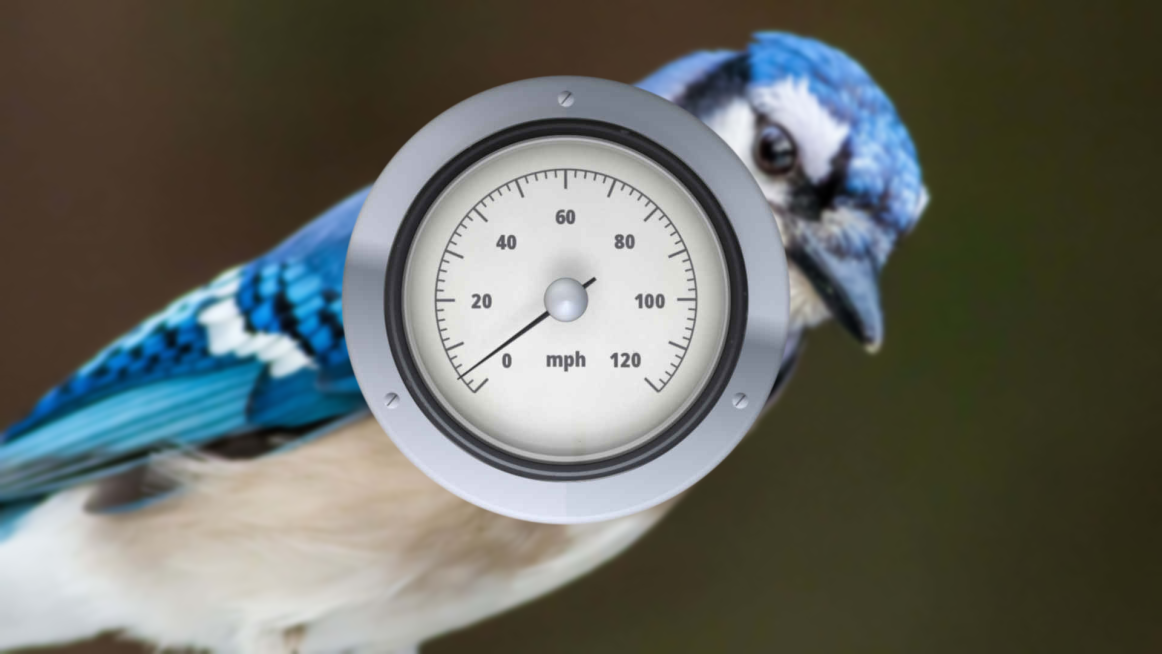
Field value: 4 mph
